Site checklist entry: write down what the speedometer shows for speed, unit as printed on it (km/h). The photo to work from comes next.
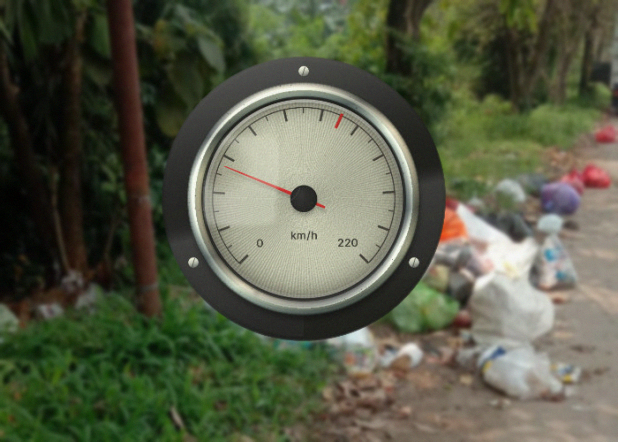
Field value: 55 km/h
